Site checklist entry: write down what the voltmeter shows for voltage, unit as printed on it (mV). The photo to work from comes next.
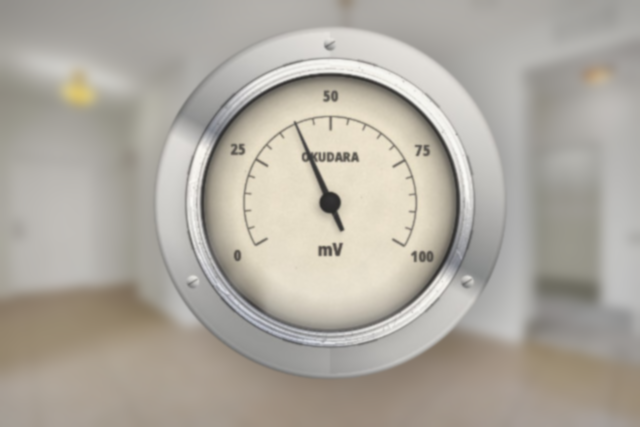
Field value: 40 mV
